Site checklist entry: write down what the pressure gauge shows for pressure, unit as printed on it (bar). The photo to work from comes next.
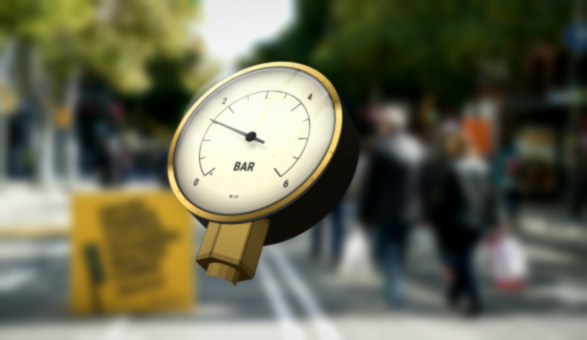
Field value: 1.5 bar
